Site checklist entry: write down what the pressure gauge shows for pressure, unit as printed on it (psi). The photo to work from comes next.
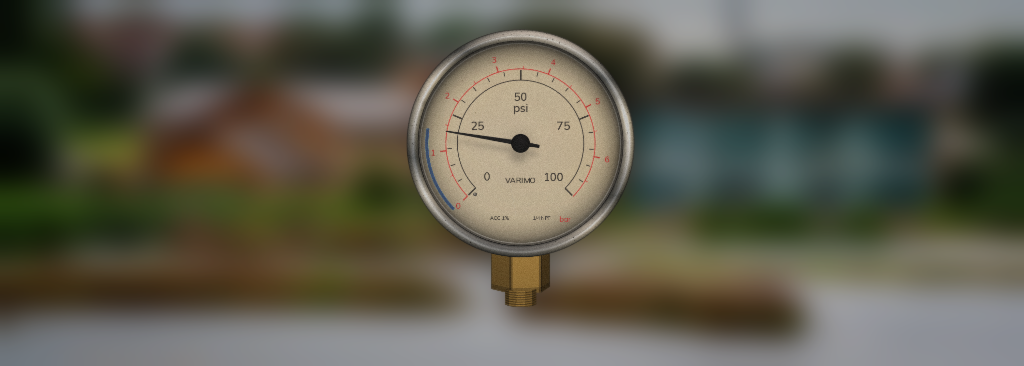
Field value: 20 psi
